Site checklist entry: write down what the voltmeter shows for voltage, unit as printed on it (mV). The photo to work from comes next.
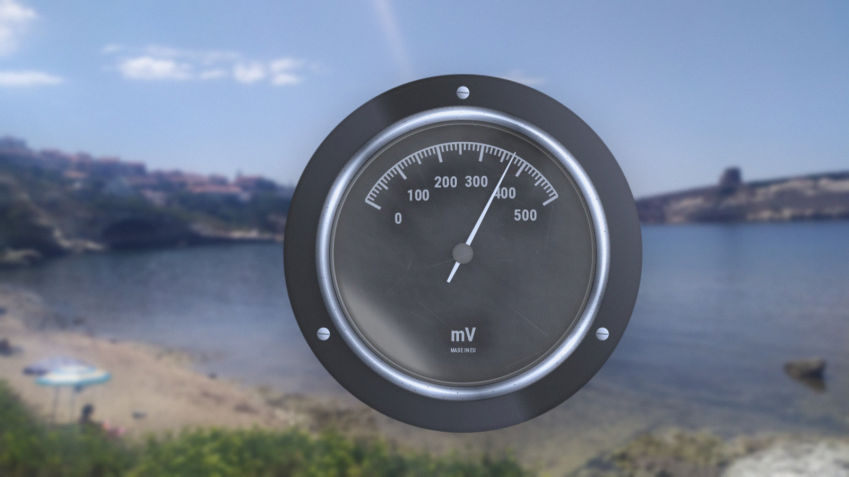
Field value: 370 mV
